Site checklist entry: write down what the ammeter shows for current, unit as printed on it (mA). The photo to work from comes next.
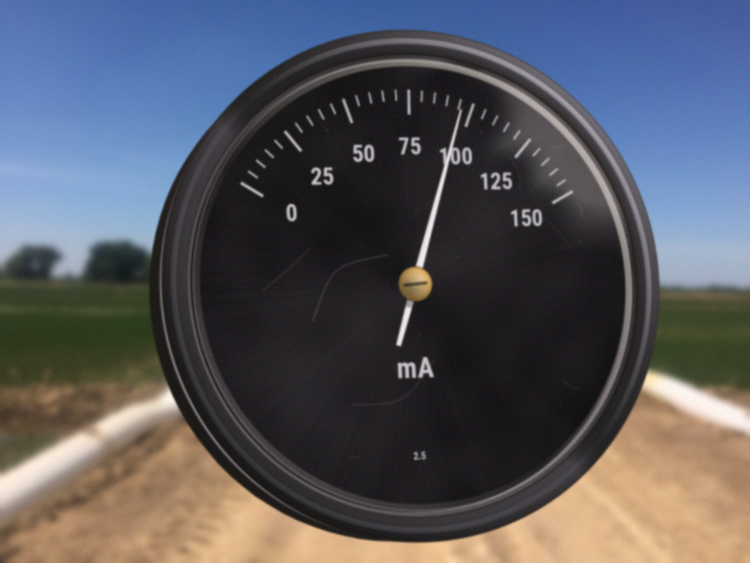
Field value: 95 mA
